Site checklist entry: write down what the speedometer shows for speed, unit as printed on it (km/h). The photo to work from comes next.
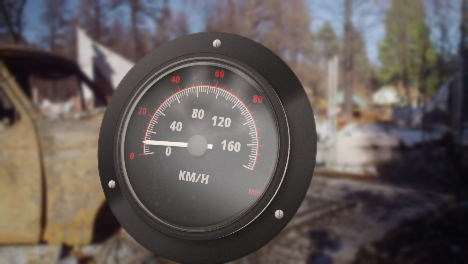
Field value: 10 km/h
